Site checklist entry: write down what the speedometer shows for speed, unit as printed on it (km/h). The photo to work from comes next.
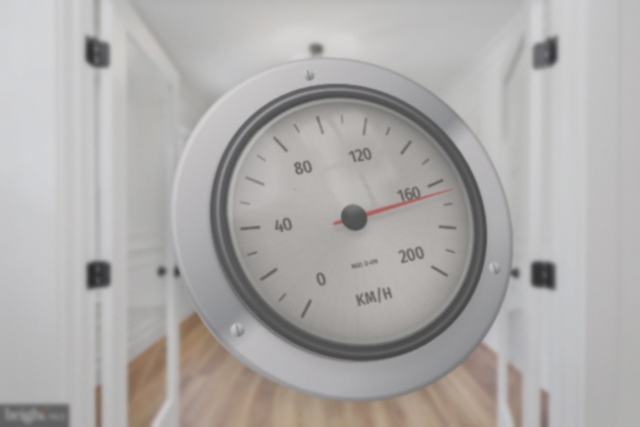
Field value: 165 km/h
